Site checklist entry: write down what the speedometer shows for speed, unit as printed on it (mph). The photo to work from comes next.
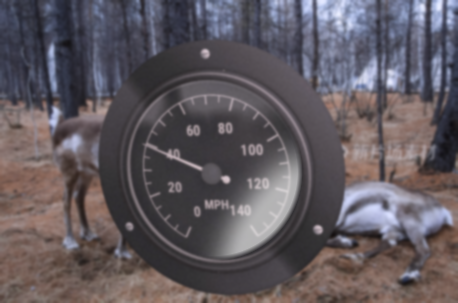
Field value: 40 mph
